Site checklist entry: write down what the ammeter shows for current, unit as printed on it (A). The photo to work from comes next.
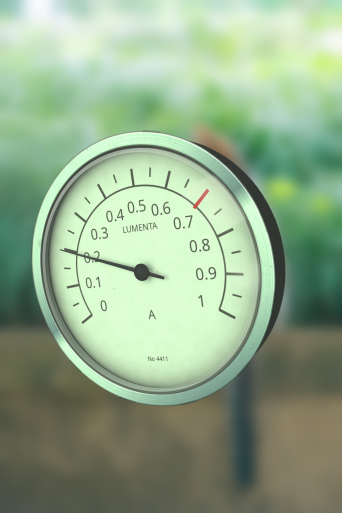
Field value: 0.2 A
